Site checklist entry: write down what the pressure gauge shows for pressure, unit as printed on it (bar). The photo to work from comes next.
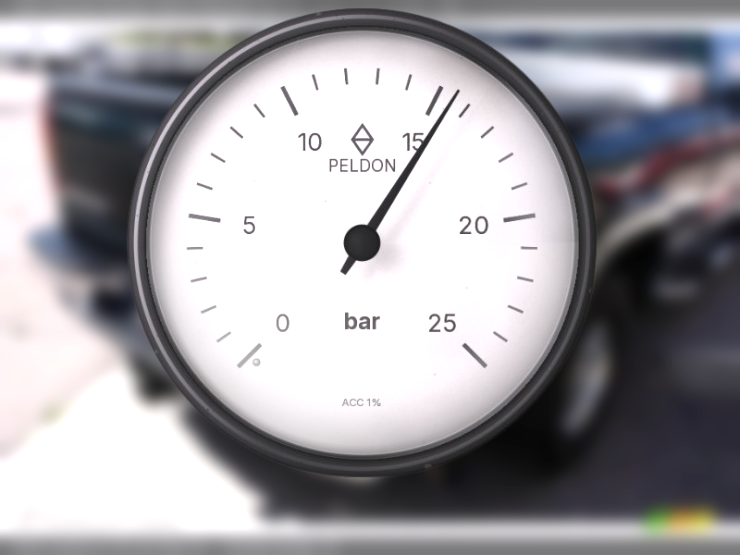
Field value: 15.5 bar
